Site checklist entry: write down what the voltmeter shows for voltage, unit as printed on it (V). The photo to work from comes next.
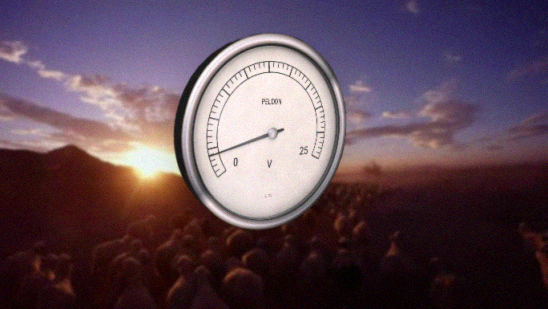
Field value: 2 V
